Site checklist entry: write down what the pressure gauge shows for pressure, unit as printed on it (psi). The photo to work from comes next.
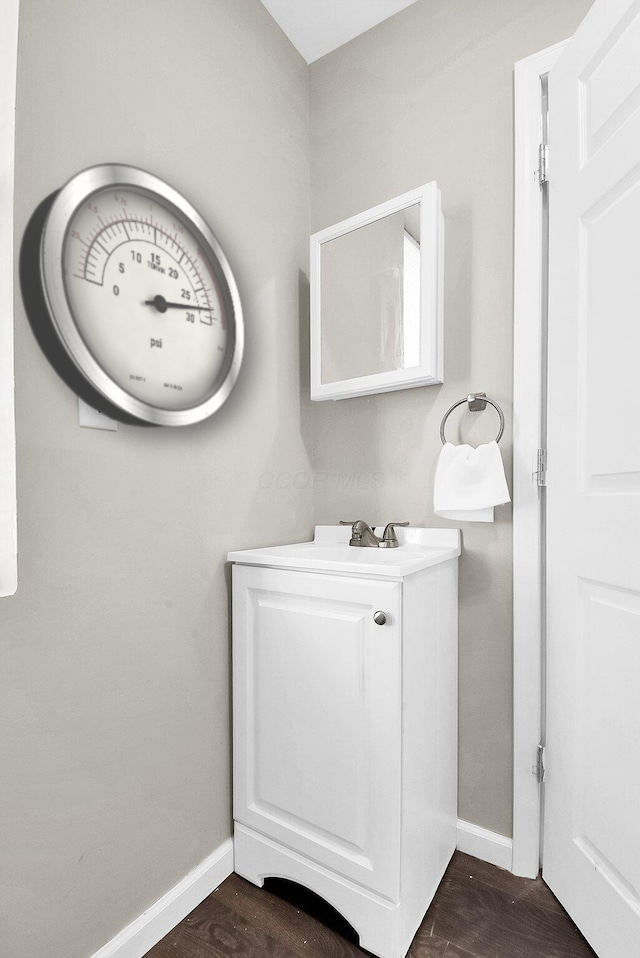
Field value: 28 psi
